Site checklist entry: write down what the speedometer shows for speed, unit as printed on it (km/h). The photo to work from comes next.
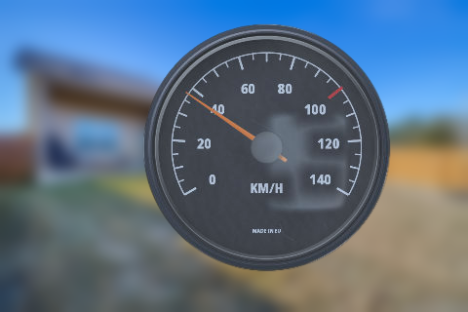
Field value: 37.5 km/h
